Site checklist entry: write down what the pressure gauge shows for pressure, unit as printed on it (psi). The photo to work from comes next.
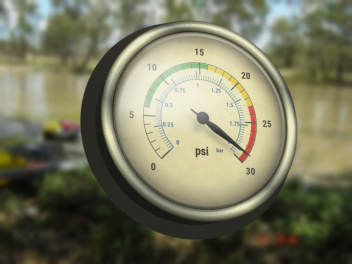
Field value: 29 psi
